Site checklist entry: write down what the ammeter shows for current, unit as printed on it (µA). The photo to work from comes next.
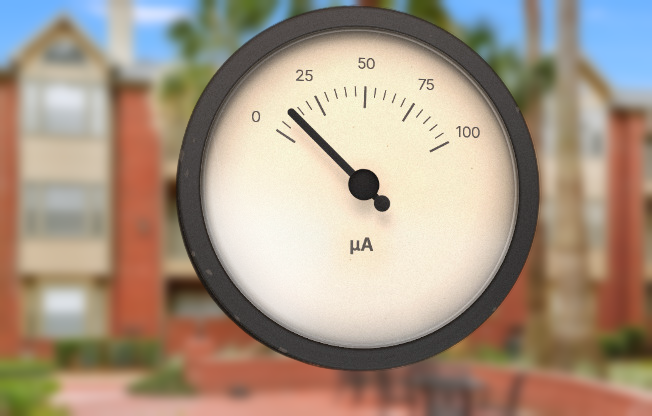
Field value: 10 µA
